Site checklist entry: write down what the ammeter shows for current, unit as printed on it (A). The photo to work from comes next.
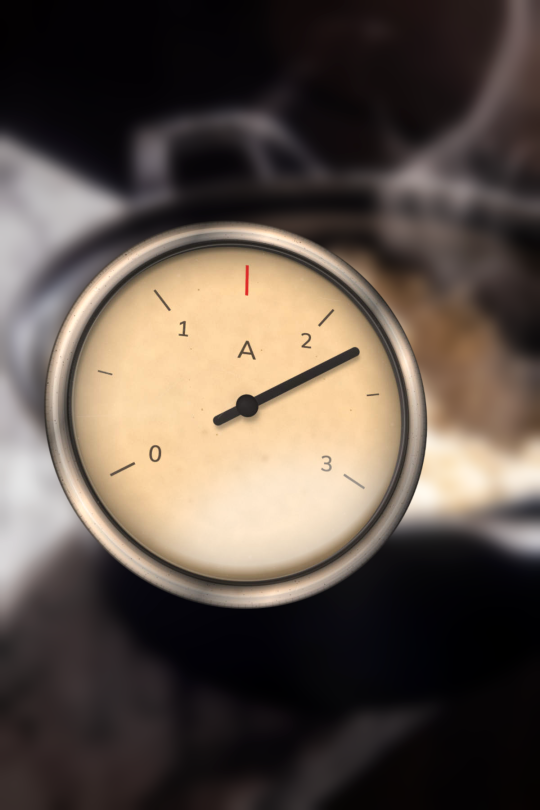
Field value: 2.25 A
